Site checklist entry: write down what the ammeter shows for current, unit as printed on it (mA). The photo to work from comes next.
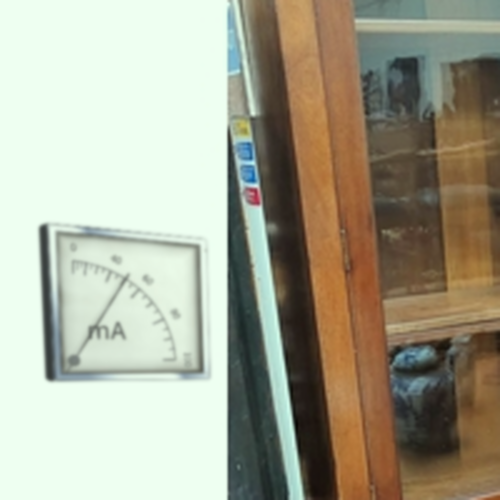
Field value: 50 mA
